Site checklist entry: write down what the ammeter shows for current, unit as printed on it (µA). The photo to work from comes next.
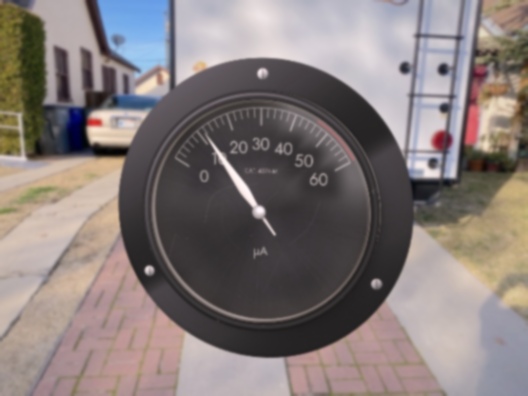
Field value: 12 µA
